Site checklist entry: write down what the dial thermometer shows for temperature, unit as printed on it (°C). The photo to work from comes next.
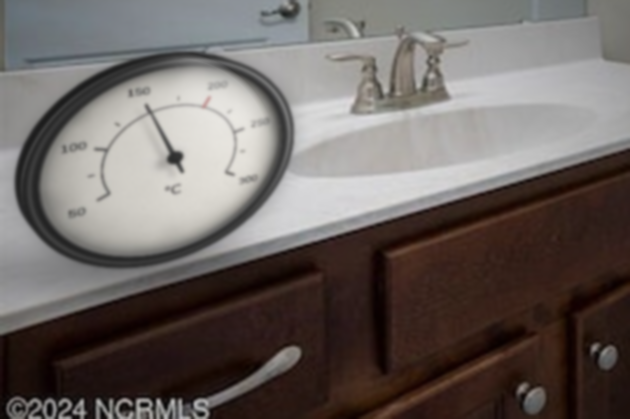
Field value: 150 °C
